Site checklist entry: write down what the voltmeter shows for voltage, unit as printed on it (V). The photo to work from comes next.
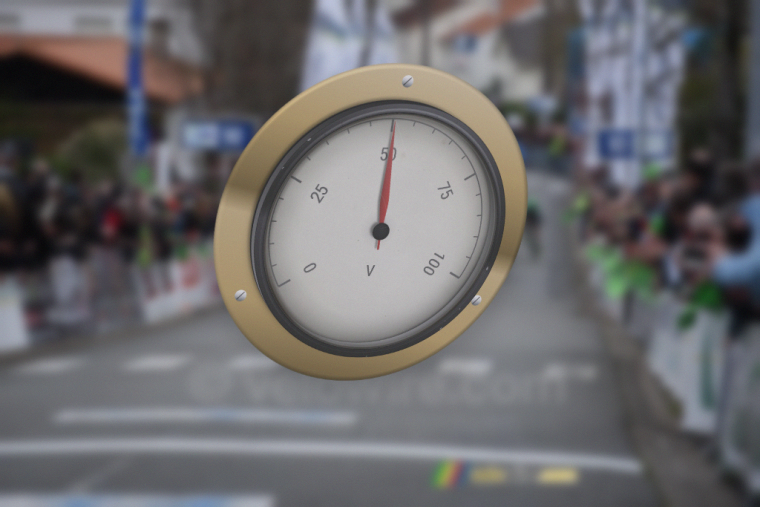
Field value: 50 V
